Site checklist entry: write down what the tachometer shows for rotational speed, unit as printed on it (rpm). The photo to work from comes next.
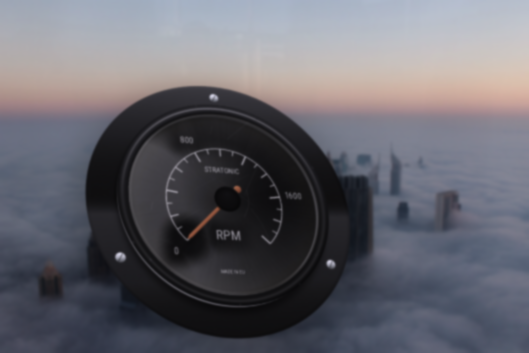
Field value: 0 rpm
